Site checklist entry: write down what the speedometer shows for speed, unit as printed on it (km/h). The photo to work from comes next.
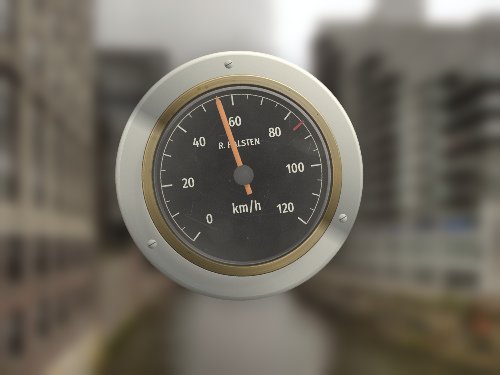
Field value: 55 km/h
